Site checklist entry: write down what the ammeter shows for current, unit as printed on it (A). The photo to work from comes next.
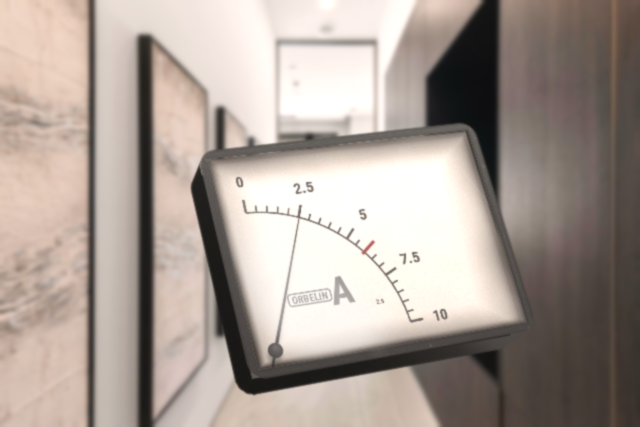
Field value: 2.5 A
